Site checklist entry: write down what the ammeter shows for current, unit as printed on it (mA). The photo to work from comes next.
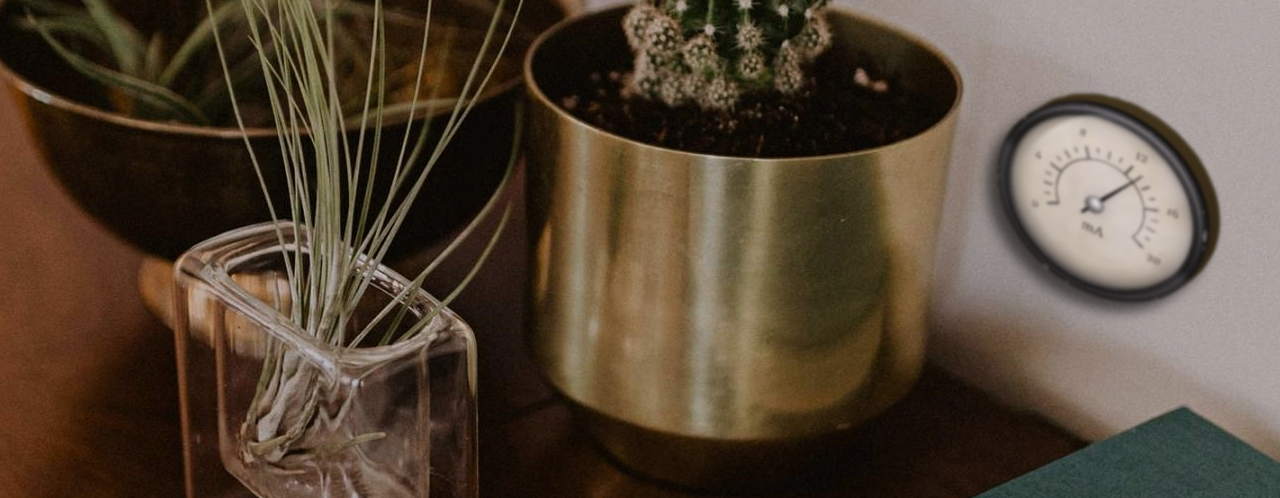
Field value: 13 mA
